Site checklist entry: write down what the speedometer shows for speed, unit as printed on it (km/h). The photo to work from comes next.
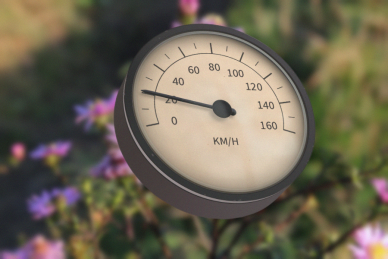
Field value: 20 km/h
